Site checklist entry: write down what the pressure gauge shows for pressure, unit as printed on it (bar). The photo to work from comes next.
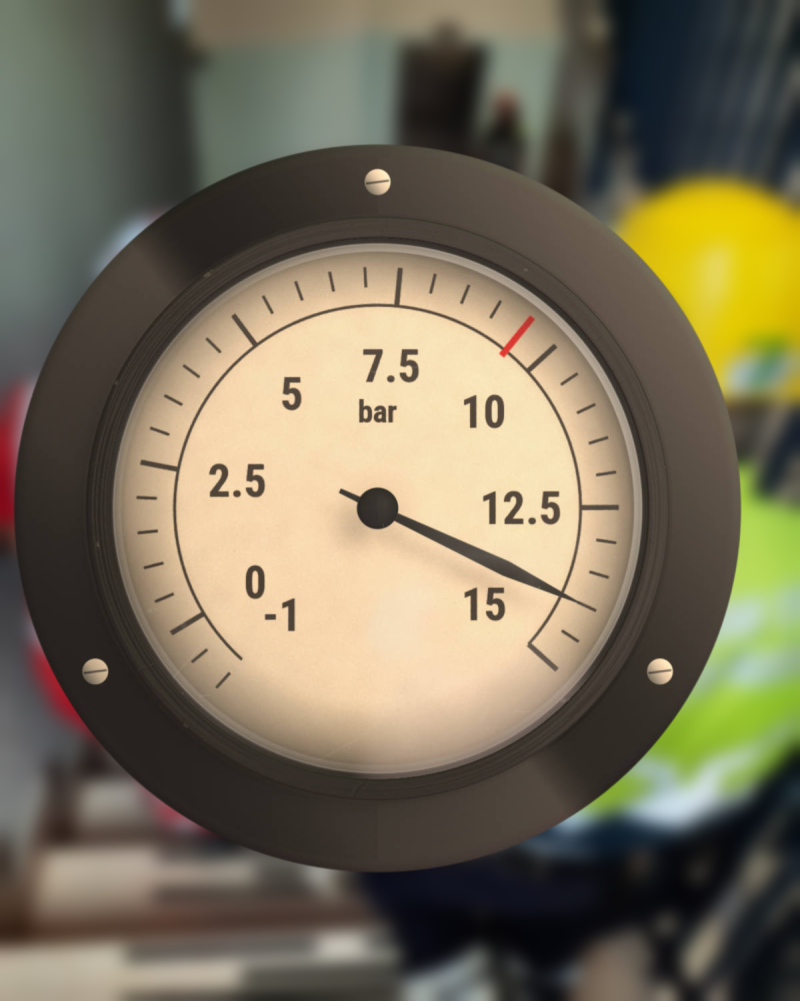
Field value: 14 bar
